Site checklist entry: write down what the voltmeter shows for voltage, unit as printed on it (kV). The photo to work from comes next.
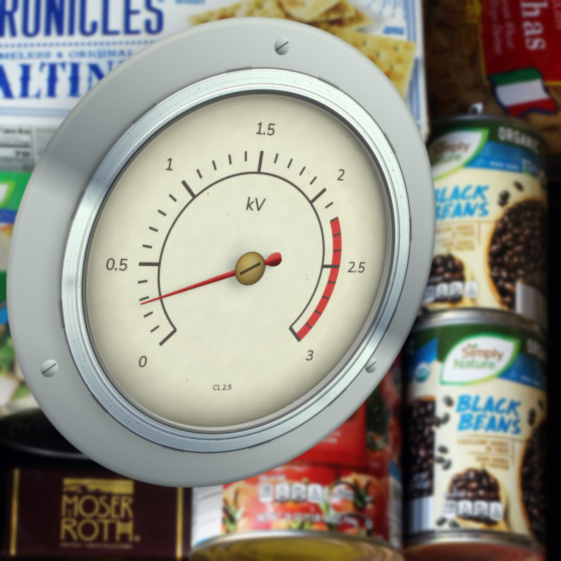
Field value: 0.3 kV
